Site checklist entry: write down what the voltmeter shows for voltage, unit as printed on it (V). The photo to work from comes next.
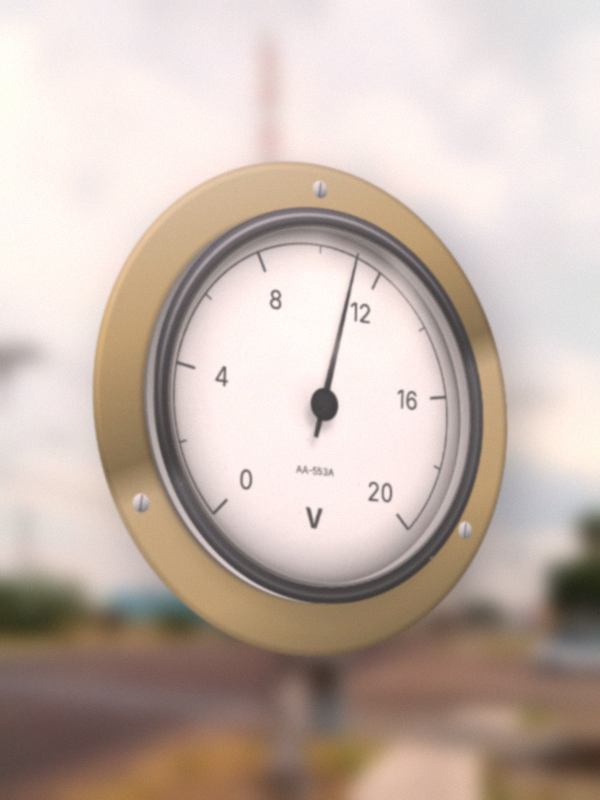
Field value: 11 V
